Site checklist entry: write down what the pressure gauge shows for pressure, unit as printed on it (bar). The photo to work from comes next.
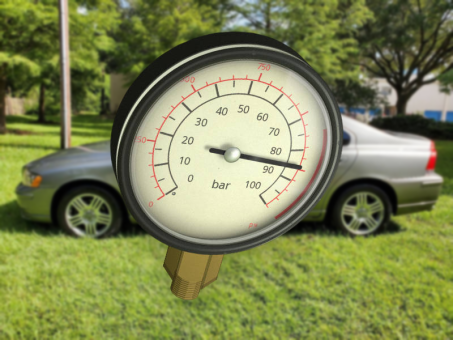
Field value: 85 bar
